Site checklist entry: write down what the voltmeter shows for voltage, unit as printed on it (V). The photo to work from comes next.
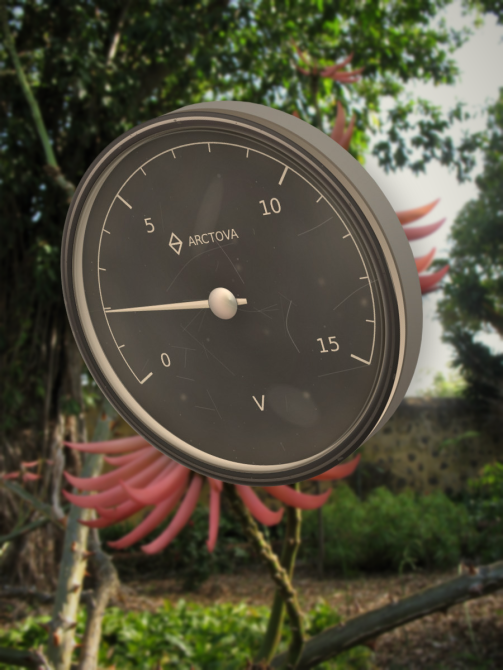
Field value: 2 V
